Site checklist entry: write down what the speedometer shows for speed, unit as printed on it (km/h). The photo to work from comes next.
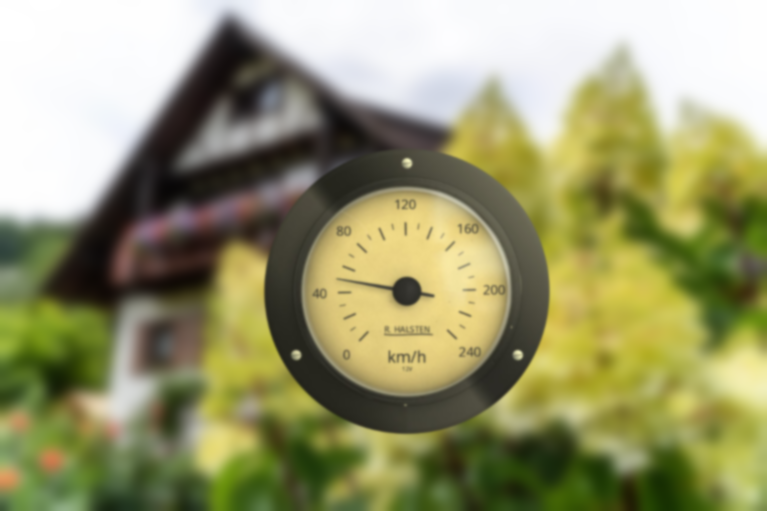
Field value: 50 km/h
